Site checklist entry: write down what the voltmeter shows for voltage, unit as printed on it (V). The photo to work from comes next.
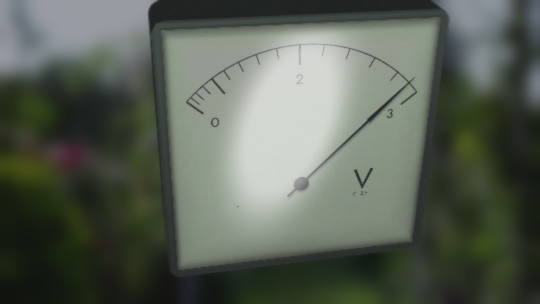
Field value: 2.9 V
